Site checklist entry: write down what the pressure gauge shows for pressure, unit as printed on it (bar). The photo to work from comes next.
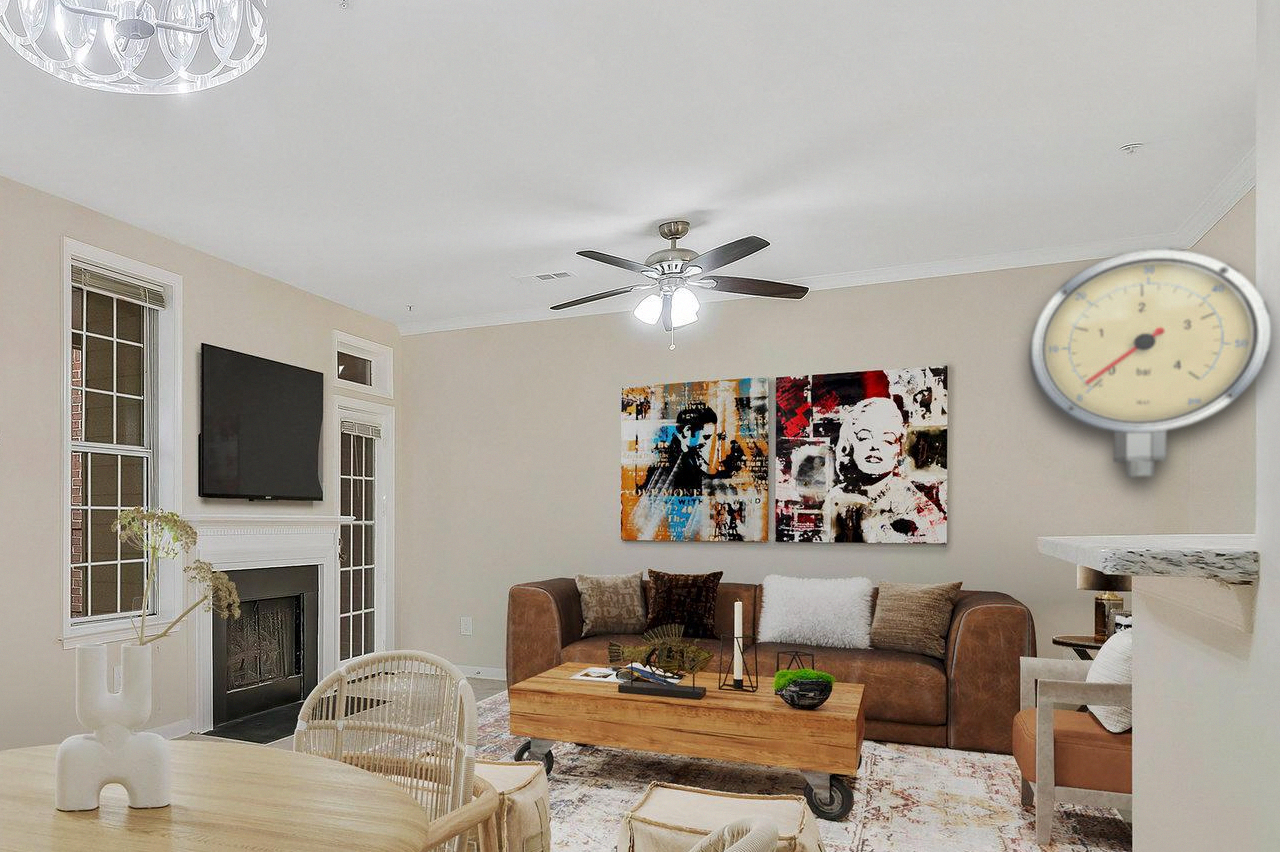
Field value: 0.1 bar
